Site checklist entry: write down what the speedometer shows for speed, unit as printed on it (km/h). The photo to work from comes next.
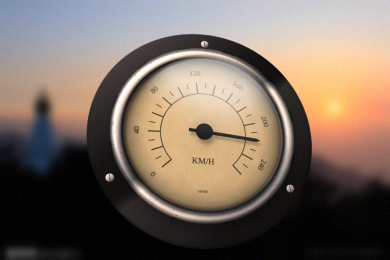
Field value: 220 km/h
